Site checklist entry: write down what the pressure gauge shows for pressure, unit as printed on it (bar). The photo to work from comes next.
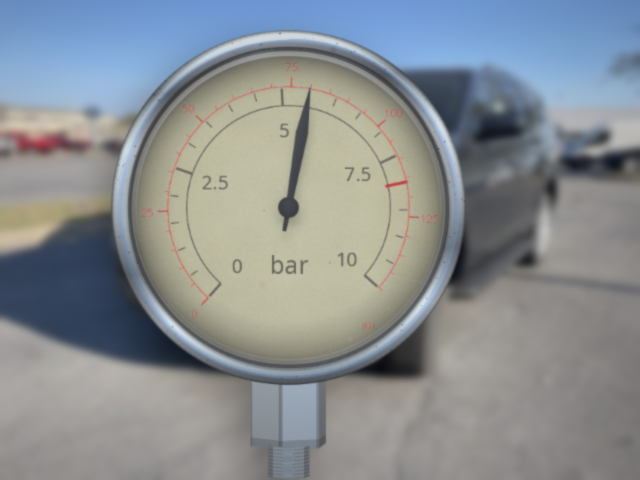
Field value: 5.5 bar
